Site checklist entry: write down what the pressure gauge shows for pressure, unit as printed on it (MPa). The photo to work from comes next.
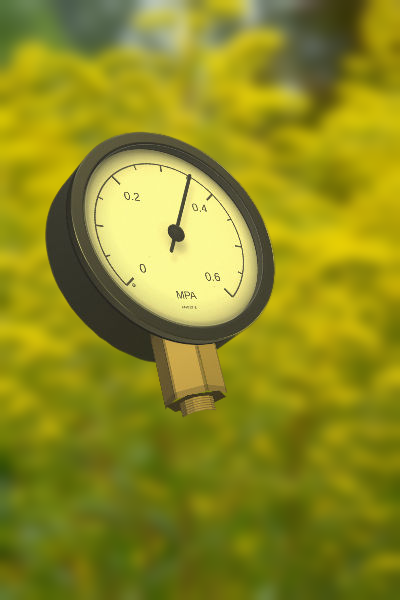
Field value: 0.35 MPa
